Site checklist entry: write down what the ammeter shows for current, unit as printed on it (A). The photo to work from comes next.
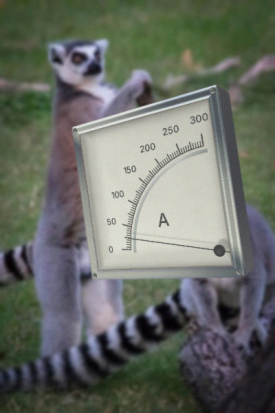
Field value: 25 A
